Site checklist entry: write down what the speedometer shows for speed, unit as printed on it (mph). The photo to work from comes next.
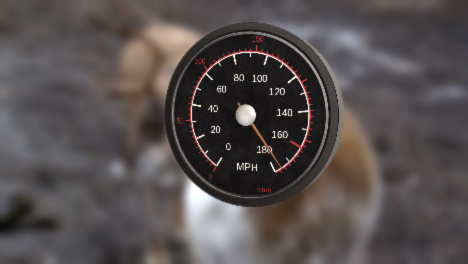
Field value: 175 mph
